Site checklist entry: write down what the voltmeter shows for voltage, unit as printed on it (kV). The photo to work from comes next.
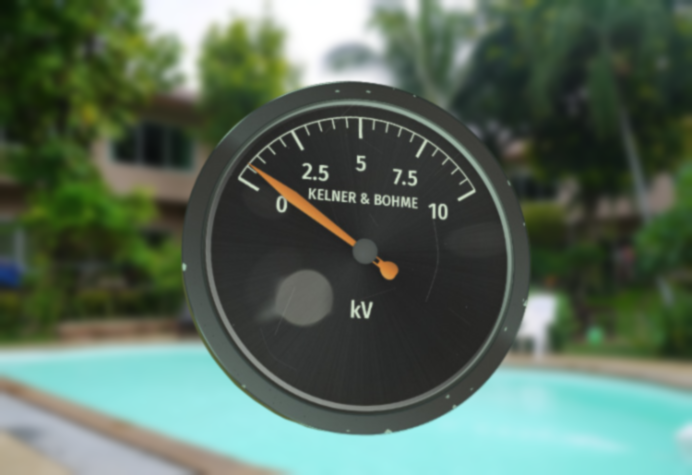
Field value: 0.5 kV
